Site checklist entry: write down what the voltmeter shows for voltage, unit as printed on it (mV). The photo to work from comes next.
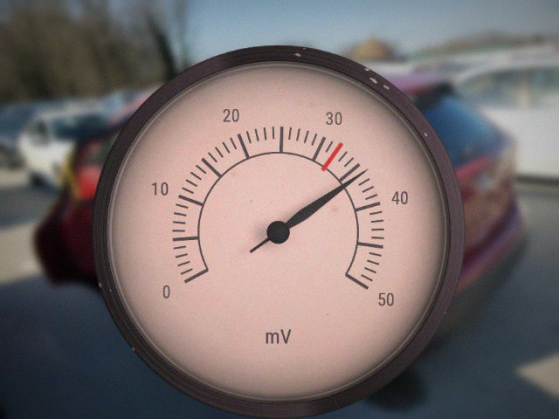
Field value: 36 mV
